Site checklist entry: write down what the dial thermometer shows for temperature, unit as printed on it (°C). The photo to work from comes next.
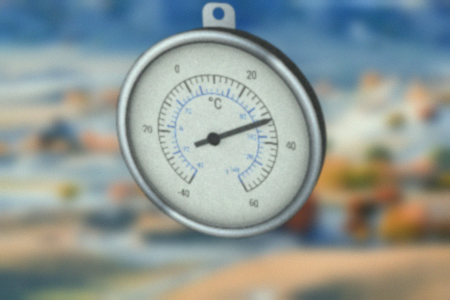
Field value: 32 °C
